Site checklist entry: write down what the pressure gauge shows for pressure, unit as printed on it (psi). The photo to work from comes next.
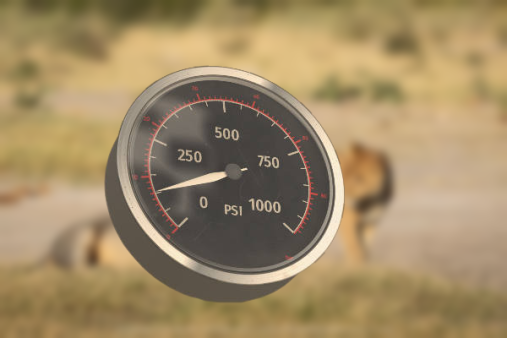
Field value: 100 psi
